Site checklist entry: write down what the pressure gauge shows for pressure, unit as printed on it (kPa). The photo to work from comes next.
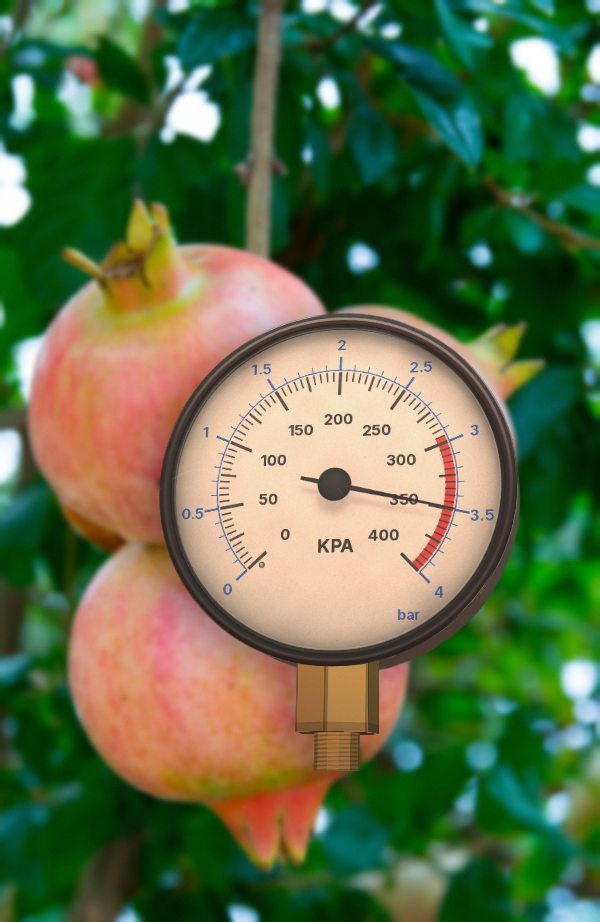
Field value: 350 kPa
